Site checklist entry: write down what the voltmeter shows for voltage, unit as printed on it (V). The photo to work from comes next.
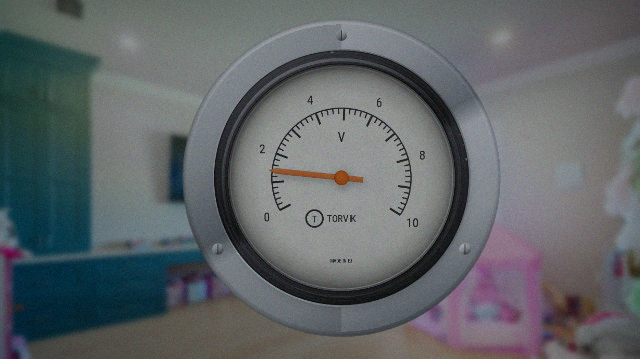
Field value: 1.4 V
